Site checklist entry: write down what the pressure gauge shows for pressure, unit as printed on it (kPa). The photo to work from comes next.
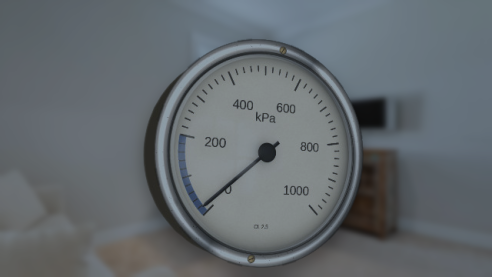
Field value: 20 kPa
